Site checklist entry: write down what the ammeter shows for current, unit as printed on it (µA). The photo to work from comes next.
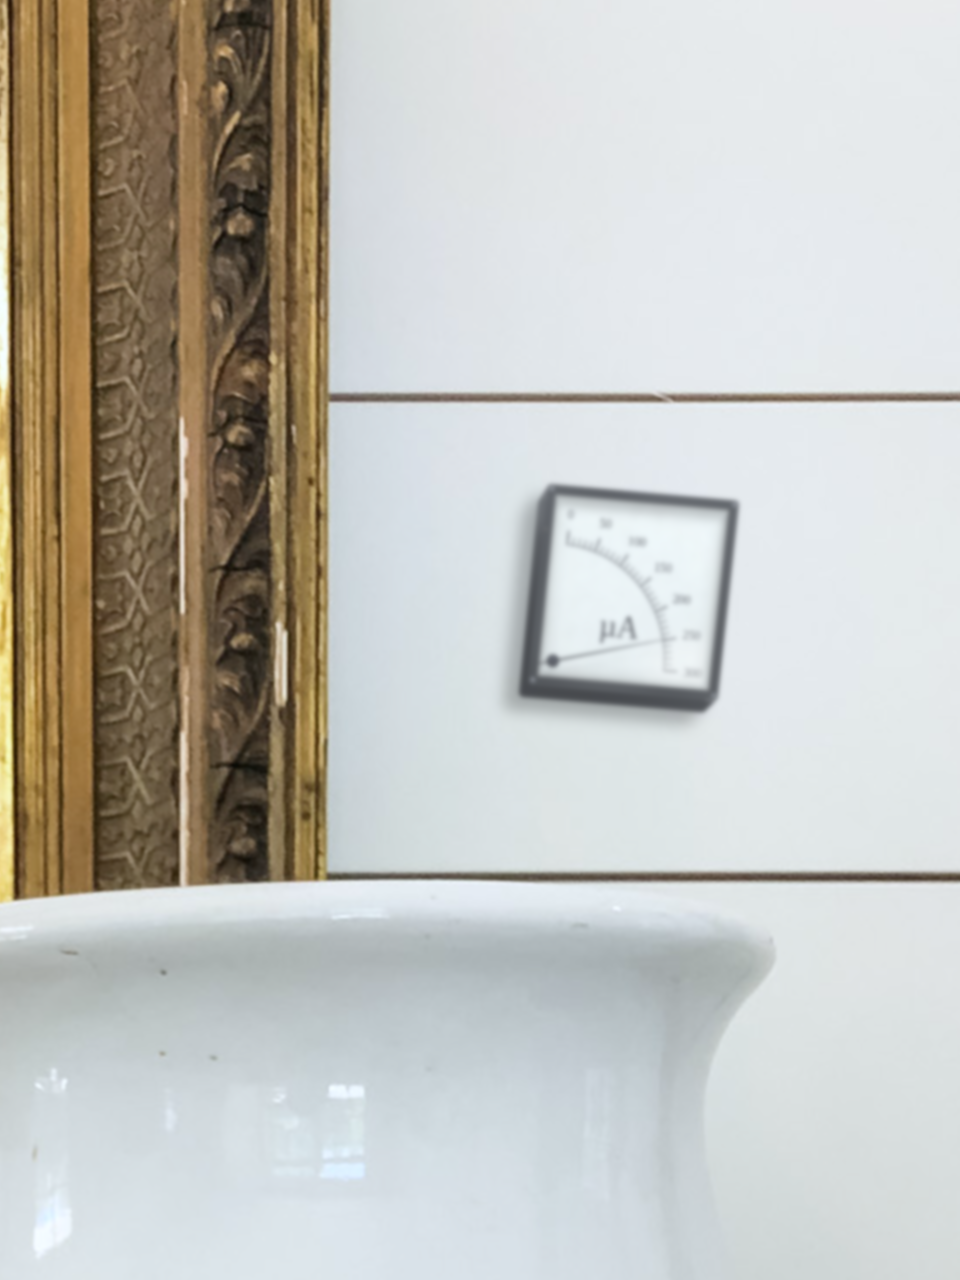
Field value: 250 µA
